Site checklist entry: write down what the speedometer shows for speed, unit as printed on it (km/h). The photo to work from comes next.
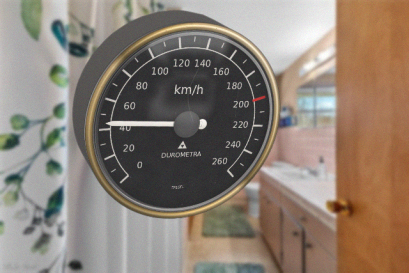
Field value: 45 km/h
